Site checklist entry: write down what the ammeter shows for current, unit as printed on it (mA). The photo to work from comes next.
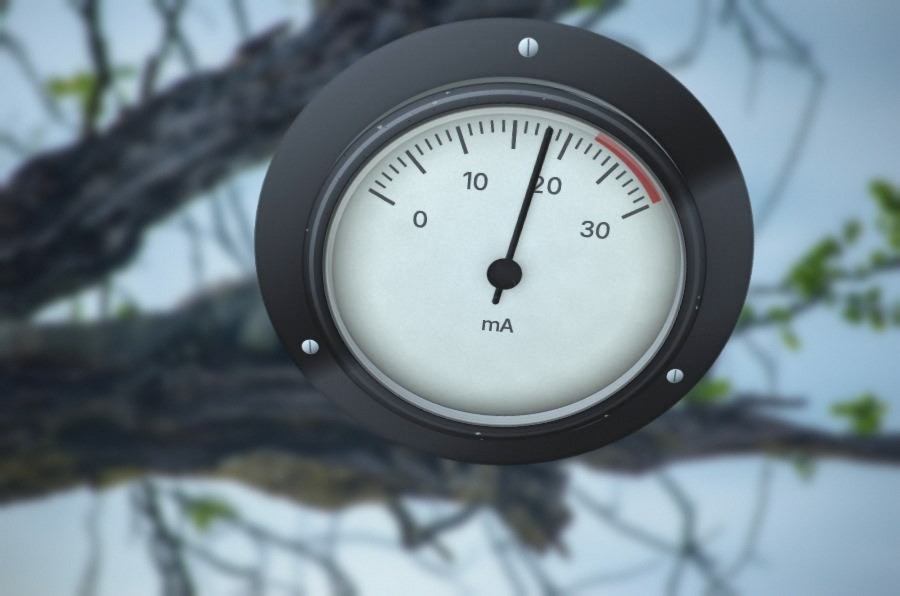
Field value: 18 mA
